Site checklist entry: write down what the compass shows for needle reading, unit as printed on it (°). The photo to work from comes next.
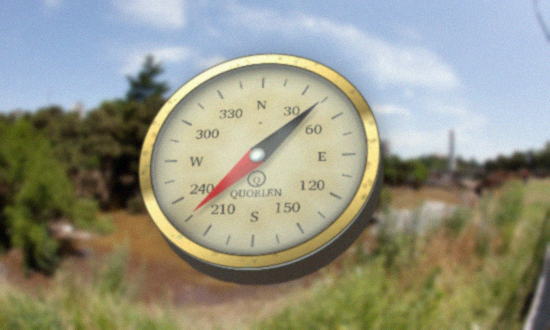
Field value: 225 °
